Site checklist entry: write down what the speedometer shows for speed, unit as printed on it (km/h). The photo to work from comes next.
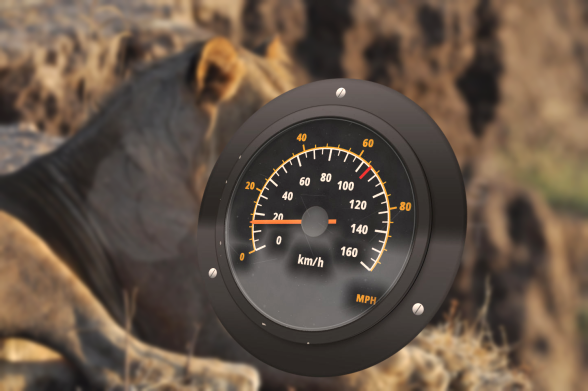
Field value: 15 km/h
